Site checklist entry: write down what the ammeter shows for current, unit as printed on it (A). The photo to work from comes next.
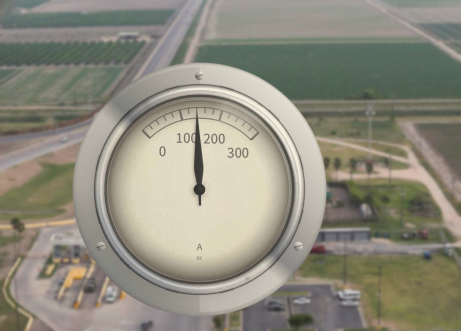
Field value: 140 A
